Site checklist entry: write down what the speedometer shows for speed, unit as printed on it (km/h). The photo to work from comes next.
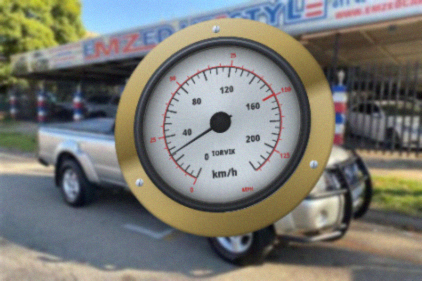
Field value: 25 km/h
